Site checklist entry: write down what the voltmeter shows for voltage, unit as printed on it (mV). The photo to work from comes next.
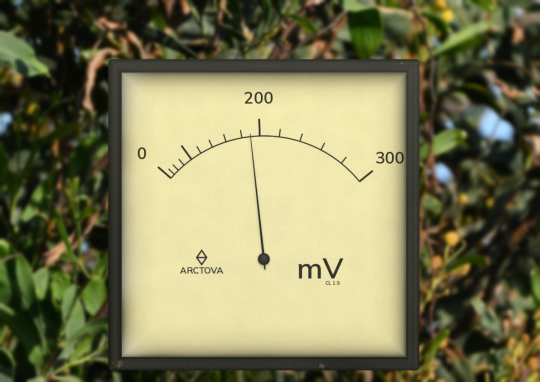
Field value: 190 mV
